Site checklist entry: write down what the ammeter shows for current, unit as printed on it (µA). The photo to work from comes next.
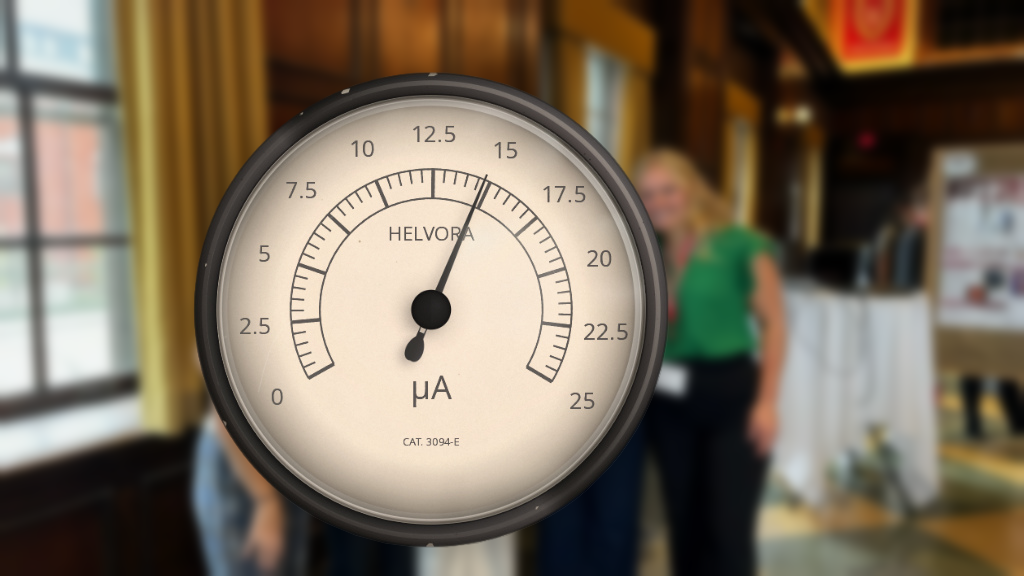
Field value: 14.75 µA
